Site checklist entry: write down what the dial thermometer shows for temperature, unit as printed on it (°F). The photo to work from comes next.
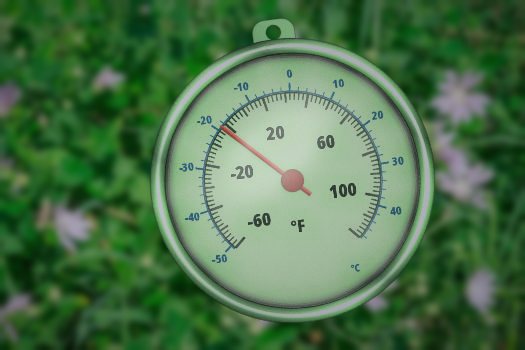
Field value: -2 °F
